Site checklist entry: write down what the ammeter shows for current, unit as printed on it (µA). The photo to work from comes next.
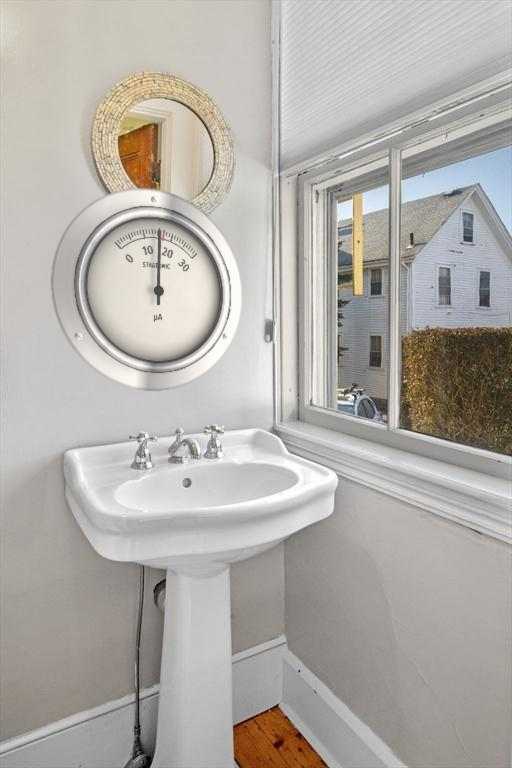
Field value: 15 µA
